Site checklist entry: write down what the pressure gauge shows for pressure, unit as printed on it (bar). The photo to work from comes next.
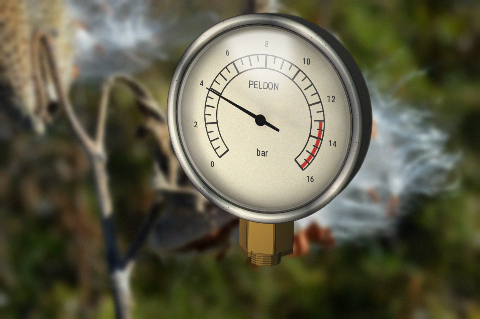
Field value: 4 bar
